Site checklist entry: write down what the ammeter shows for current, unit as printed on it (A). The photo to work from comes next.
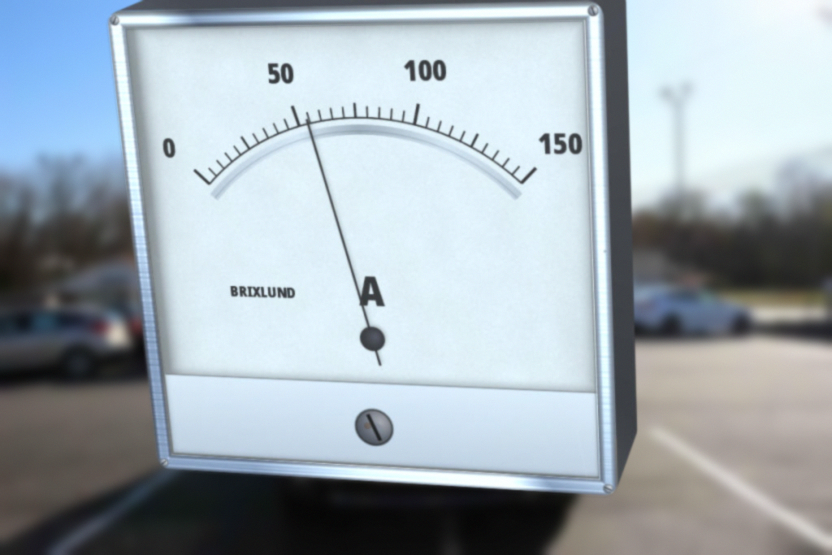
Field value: 55 A
